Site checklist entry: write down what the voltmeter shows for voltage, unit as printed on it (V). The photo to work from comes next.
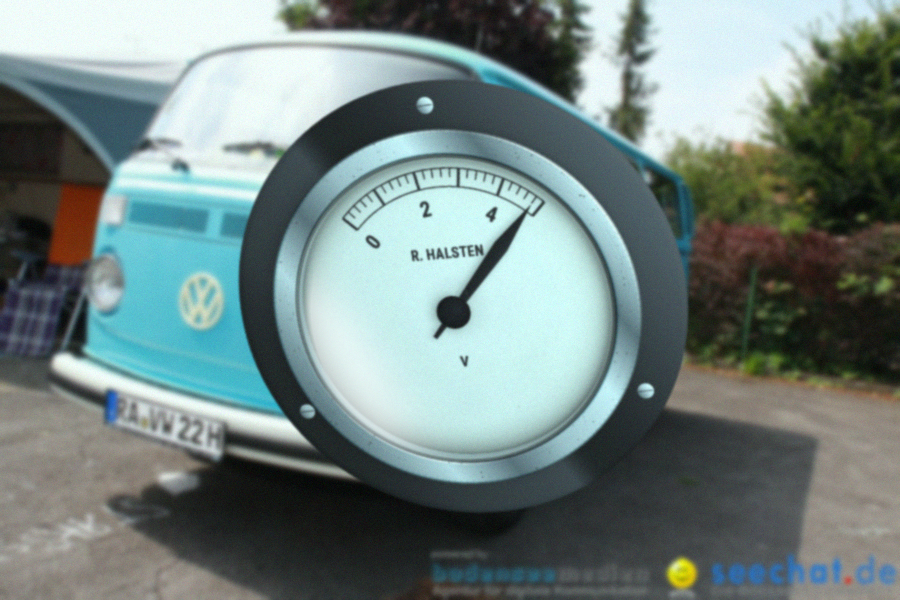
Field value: 4.8 V
